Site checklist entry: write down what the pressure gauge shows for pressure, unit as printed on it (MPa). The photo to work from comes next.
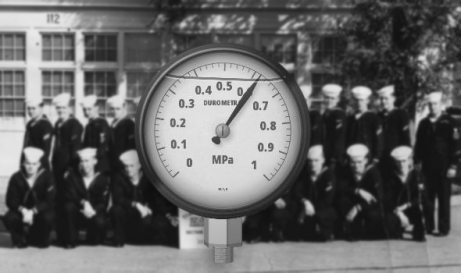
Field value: 0.62 MPa
